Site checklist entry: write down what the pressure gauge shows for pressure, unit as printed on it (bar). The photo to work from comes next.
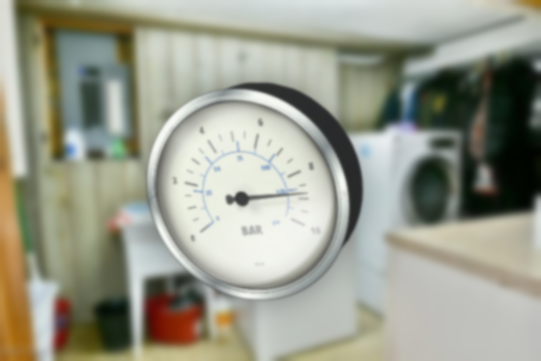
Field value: 8.75 bar
